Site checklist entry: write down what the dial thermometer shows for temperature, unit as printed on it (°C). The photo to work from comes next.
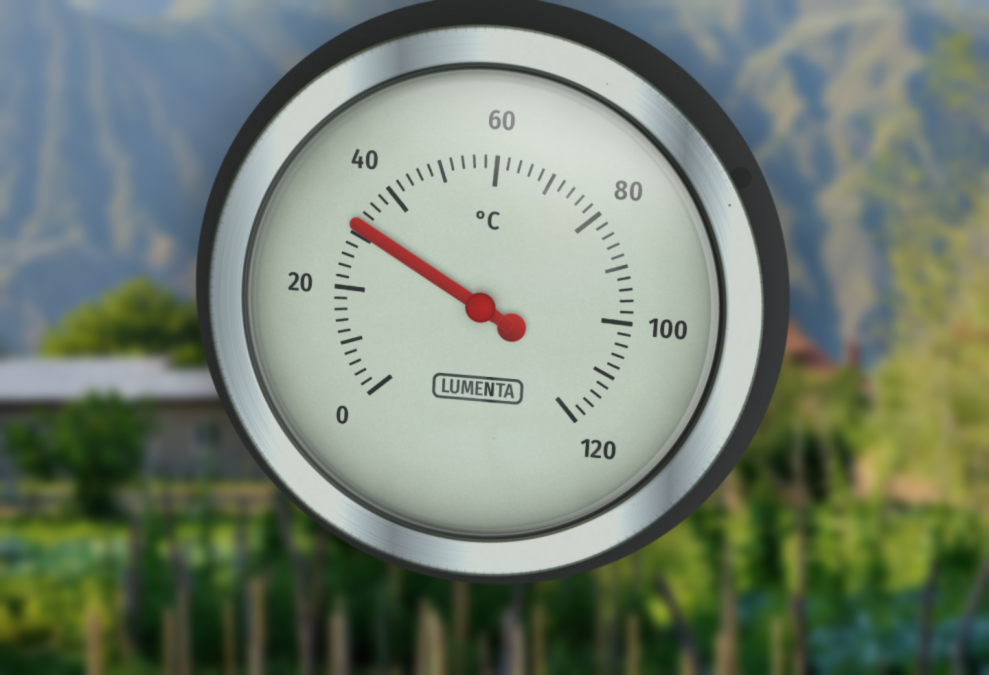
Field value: 32 °C
